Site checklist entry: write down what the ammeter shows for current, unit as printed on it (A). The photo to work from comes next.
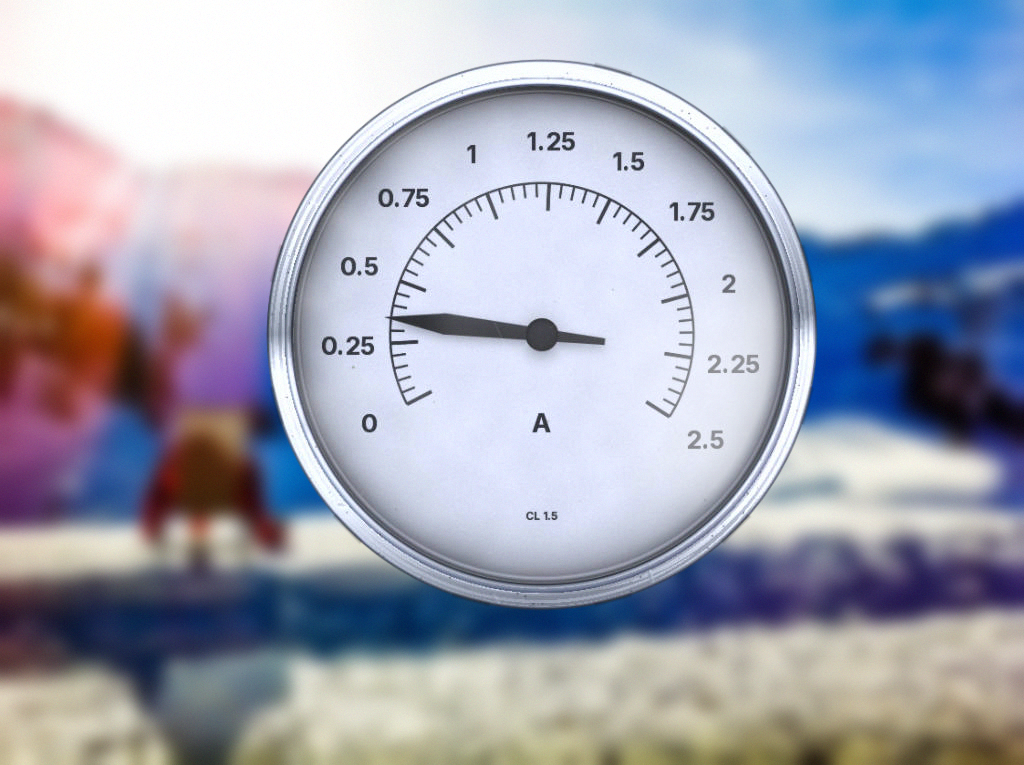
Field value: 0.35 A
